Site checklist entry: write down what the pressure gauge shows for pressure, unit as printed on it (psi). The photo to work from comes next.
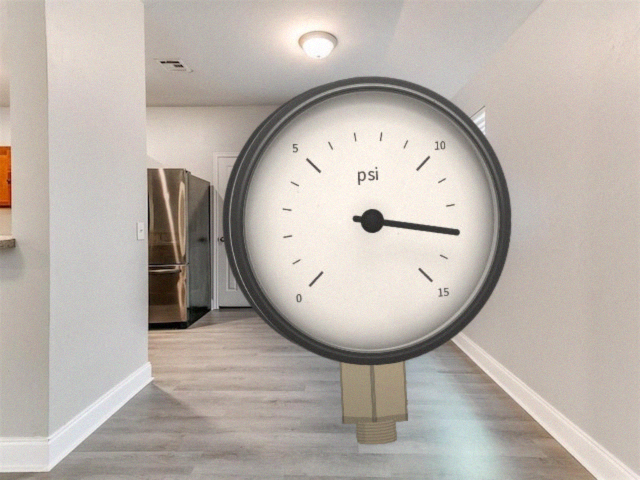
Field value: 13 psi
